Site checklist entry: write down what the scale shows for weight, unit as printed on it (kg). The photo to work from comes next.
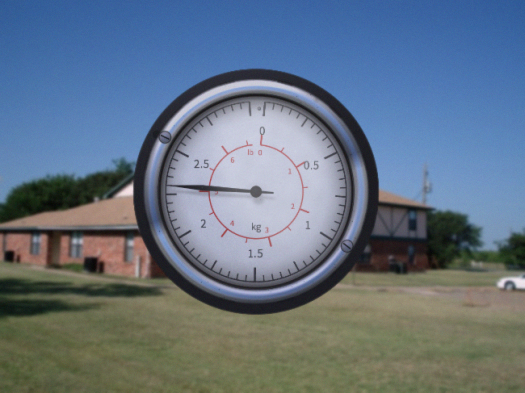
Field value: 2.3 kg
